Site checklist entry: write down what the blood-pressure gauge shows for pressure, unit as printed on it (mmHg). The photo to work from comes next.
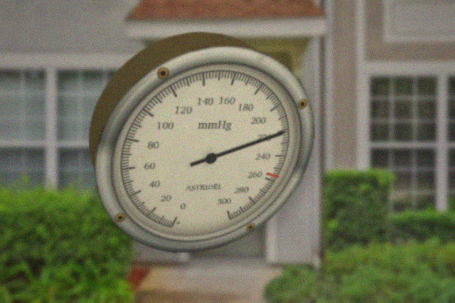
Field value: 220 mmHg
